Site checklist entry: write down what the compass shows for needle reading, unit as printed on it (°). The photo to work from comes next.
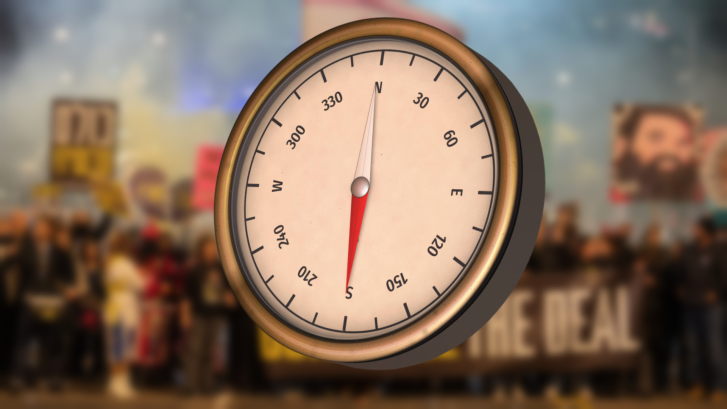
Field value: 180 °
